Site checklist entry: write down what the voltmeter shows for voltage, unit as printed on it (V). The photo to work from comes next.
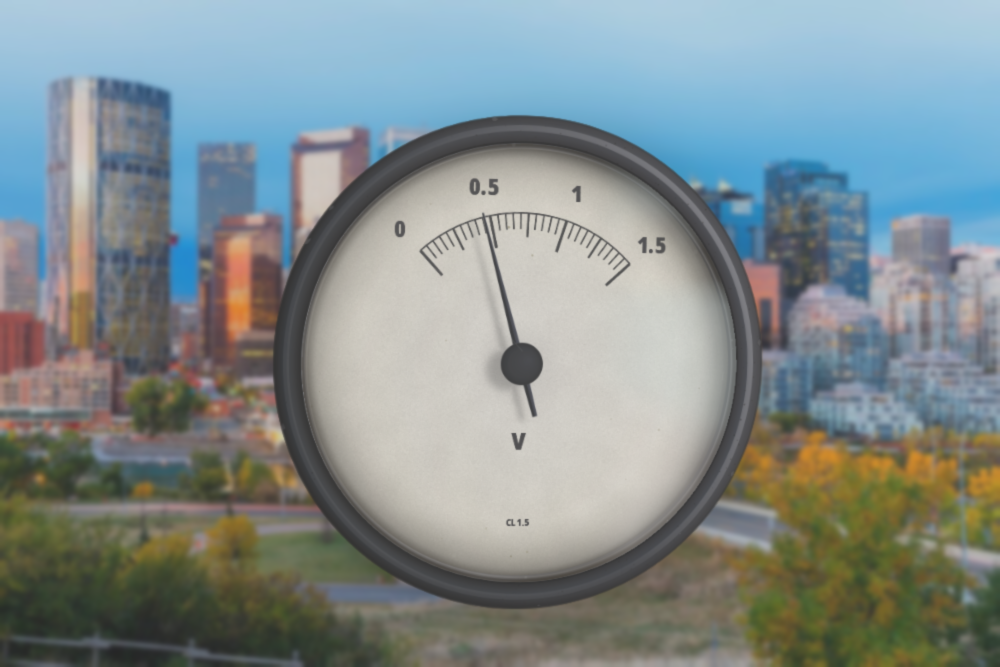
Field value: 0.45 V
